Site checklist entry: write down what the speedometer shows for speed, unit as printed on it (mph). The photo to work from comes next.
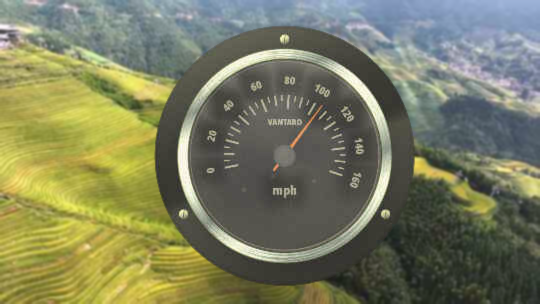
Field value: 105 mph
